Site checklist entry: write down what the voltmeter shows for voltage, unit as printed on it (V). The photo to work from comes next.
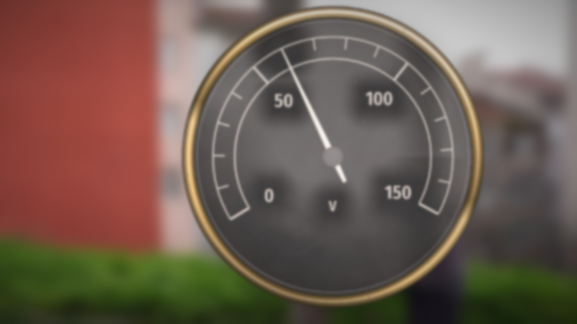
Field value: 60 V
